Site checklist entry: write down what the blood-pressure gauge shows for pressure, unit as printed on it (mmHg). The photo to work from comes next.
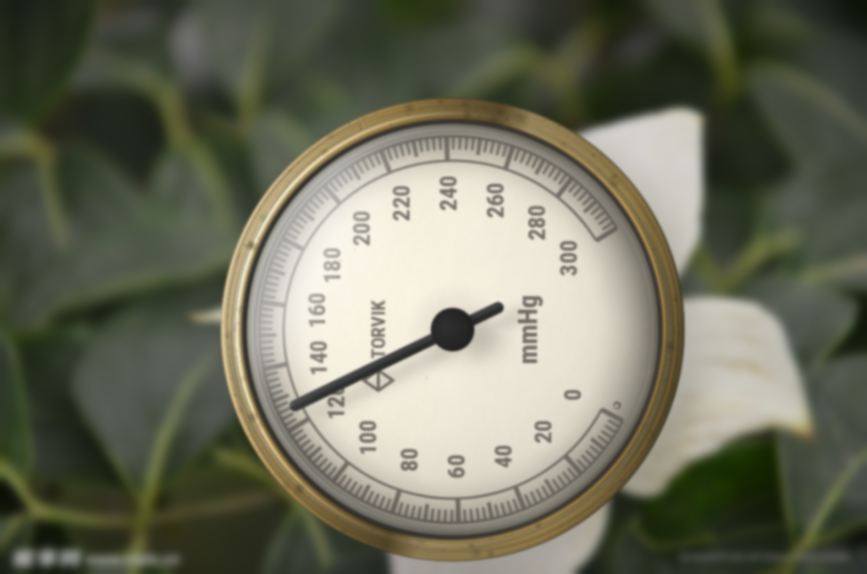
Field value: 126 mmHg
